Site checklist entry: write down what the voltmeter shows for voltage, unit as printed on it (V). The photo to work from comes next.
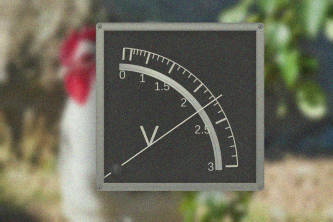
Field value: 2.25 V
